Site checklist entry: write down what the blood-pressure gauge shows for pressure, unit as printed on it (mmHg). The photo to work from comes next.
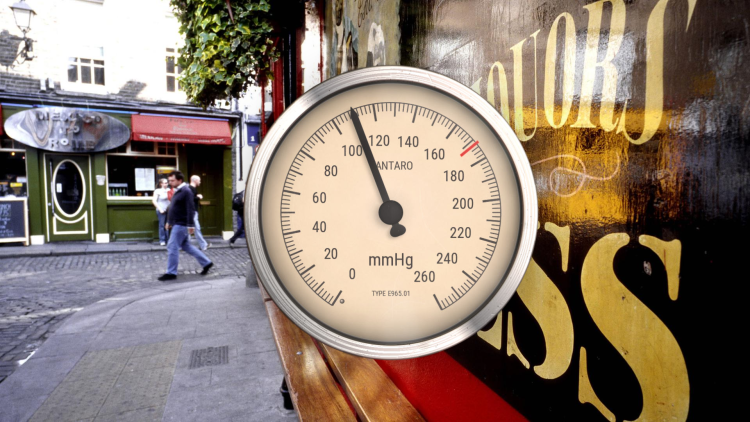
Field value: 110 mmHg
